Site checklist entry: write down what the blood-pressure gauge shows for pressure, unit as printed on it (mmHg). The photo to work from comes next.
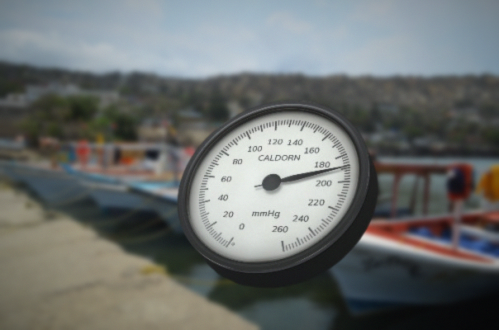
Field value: 190 mmHg
